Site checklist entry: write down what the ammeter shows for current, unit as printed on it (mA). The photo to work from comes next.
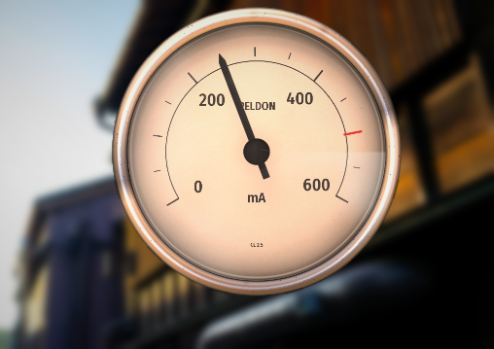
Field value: 250 mA
